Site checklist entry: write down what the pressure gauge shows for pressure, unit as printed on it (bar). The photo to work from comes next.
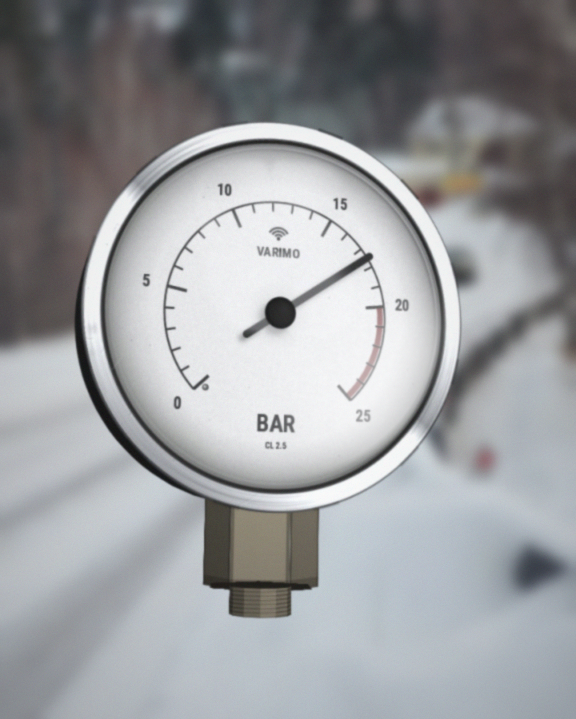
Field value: 17.5 bar
